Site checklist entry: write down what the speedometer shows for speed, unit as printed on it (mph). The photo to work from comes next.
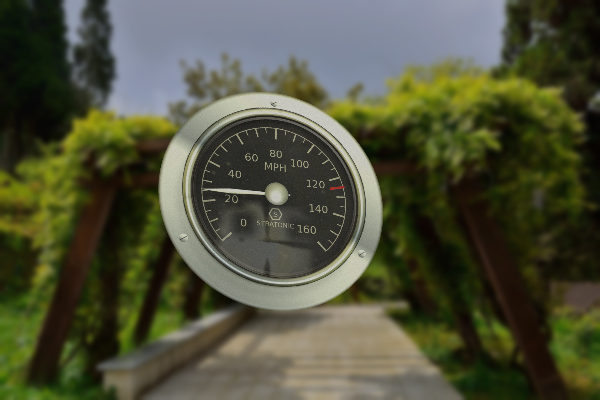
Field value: 25 mph
